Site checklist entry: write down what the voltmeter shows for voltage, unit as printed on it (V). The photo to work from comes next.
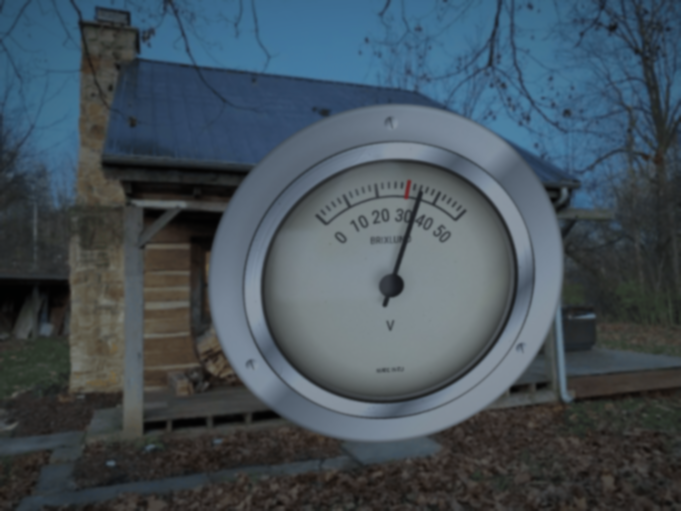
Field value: 34 V
